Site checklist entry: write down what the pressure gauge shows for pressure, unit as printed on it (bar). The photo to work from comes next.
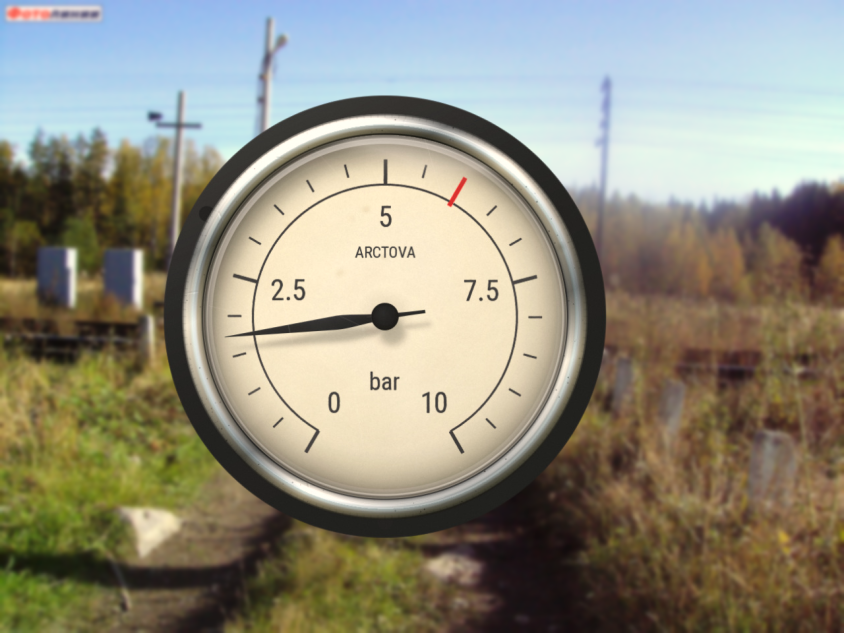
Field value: 1.75 bar
